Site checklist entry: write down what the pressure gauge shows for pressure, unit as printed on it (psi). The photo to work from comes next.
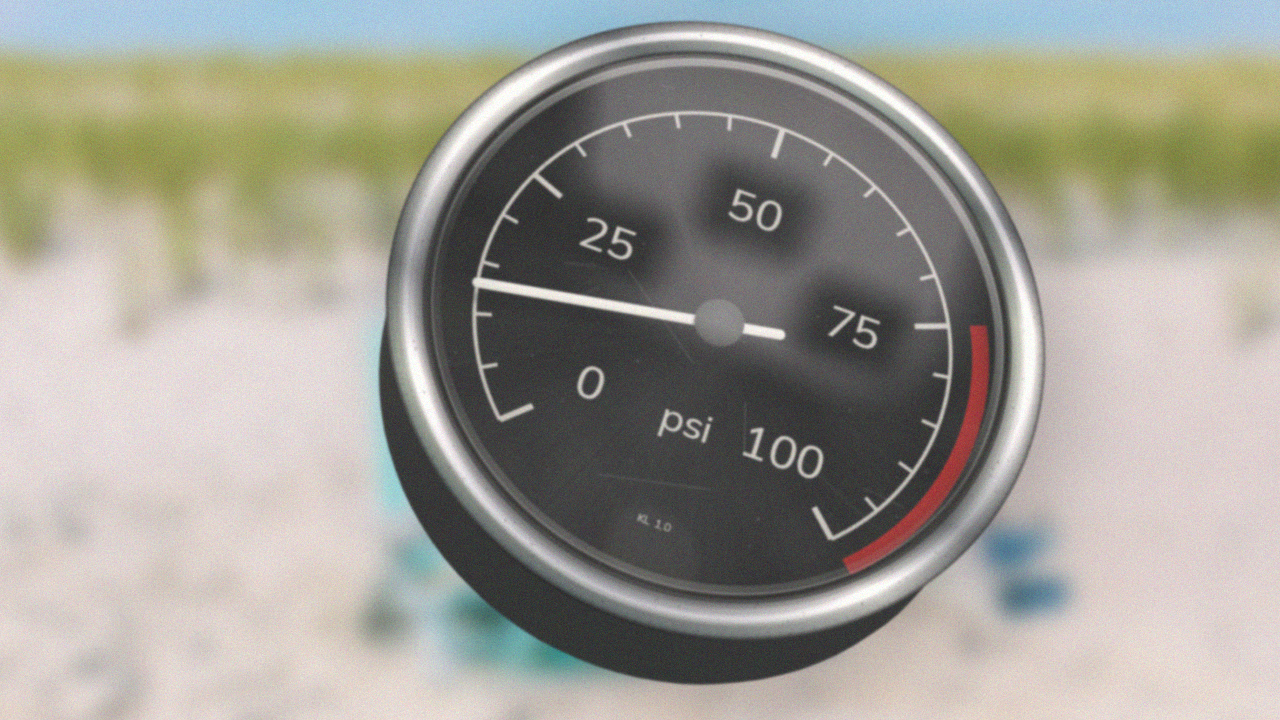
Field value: 12.5 psi
